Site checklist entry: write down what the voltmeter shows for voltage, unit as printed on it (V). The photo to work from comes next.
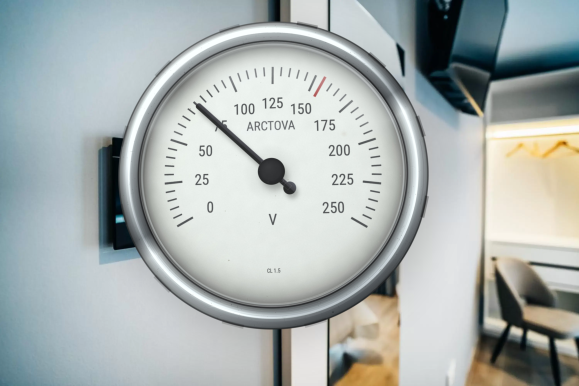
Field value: 75 V
